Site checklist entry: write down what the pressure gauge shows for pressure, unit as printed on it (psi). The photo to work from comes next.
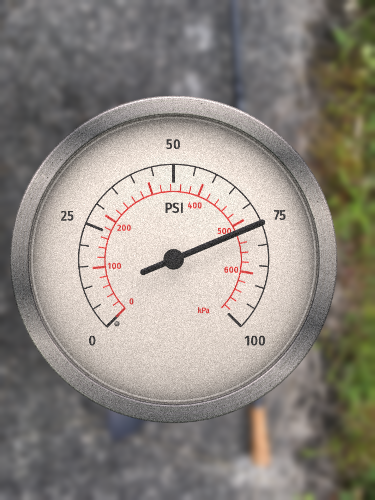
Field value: 75 psi
